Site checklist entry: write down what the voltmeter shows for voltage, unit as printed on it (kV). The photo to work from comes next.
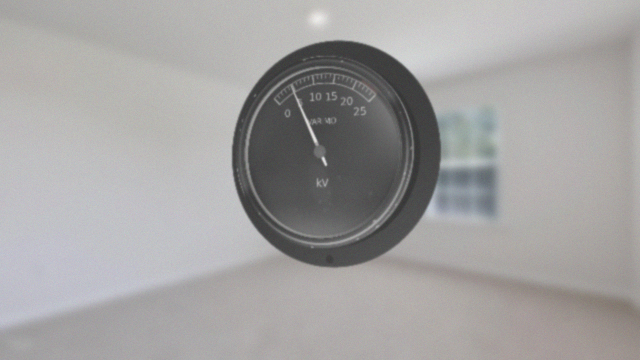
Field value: 5 kV
